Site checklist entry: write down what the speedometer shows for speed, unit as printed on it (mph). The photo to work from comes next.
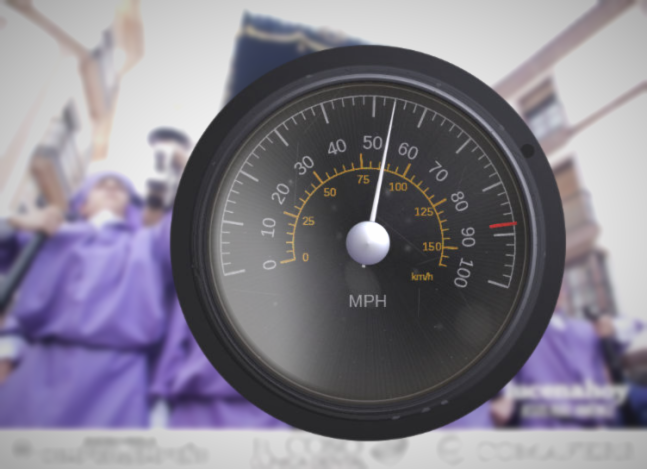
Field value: 54 mph
